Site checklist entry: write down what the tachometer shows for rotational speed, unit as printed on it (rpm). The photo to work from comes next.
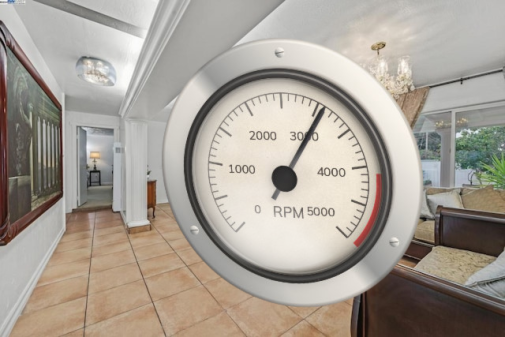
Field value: 3100 rpm
